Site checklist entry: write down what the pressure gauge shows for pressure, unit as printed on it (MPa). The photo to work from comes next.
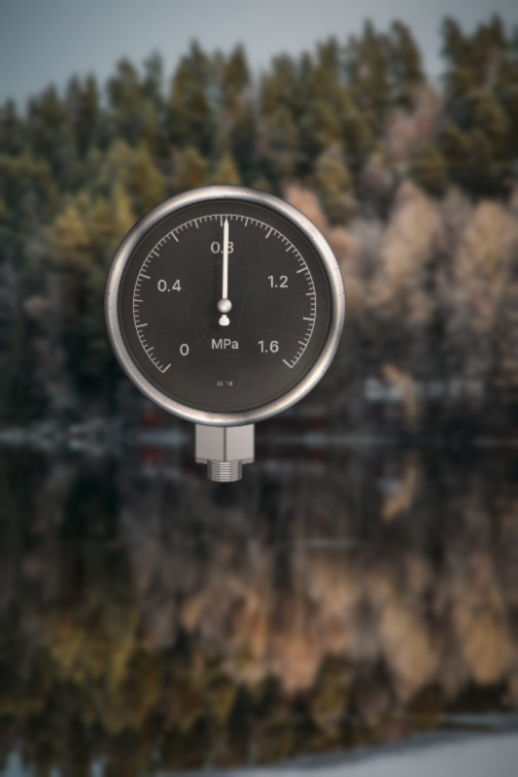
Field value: 0.82 MPa
